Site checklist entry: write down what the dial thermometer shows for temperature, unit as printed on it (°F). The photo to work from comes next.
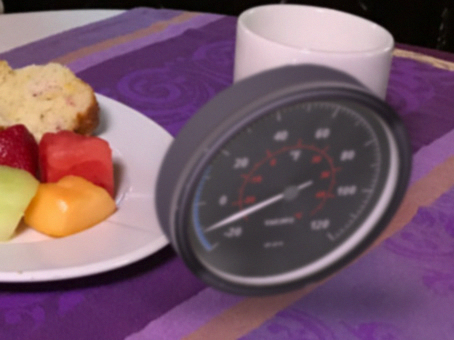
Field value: -10 °F
